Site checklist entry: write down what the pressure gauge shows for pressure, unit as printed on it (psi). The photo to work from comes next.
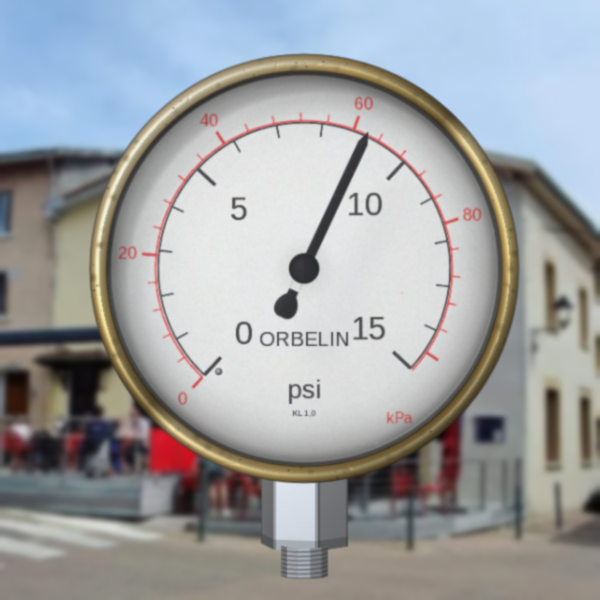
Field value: 9 psi
